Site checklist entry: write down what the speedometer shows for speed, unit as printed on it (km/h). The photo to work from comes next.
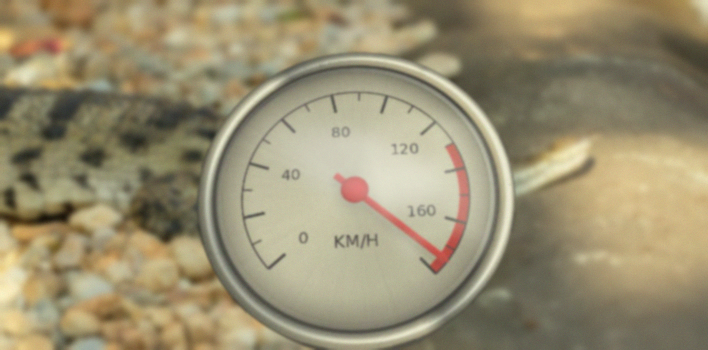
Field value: 175 km/h
